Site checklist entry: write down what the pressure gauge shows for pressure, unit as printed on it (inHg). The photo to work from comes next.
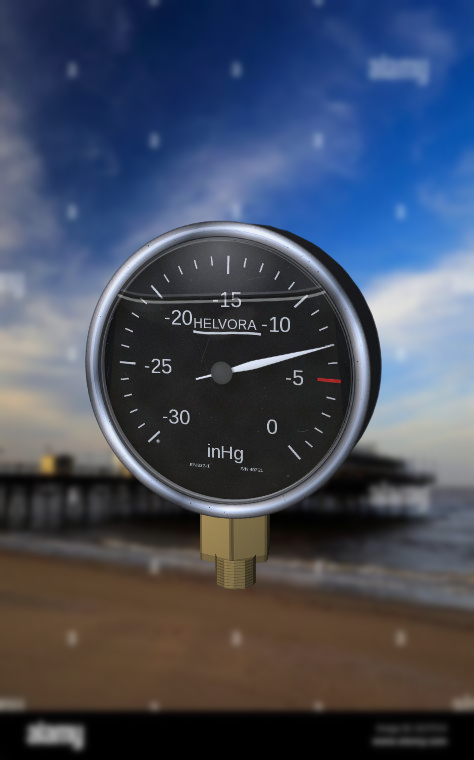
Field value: -7 inHg
